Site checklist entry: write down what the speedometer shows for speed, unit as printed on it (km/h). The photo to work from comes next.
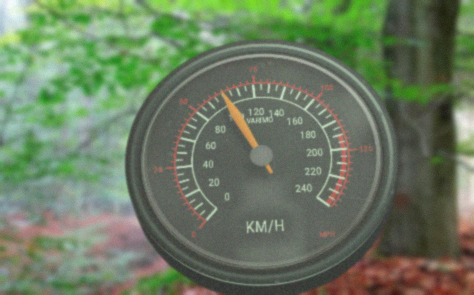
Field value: 100 km/h
